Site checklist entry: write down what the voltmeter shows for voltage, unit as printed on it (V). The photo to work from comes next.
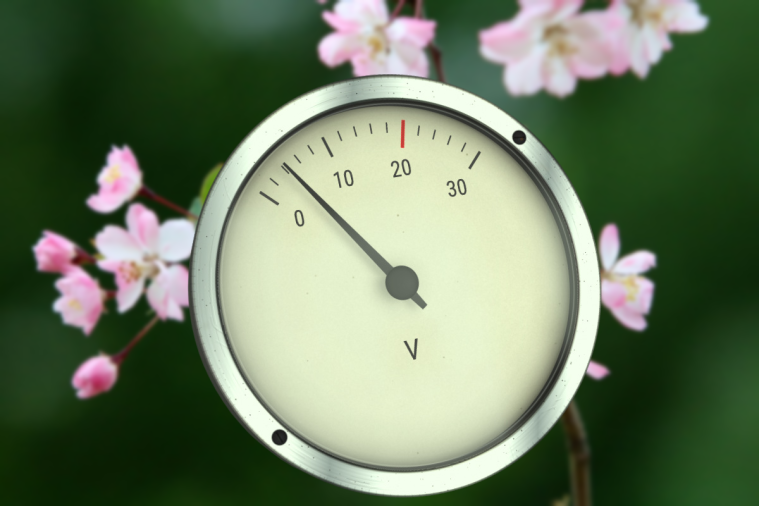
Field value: 4 V
